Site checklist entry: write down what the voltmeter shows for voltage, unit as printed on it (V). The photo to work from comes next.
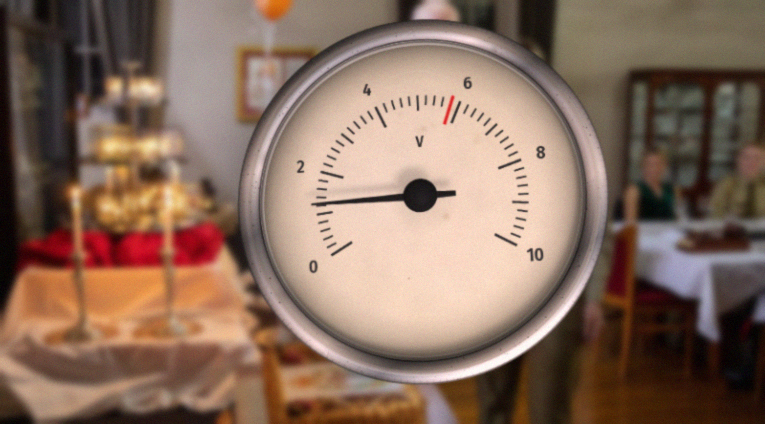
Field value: 1.2 V
